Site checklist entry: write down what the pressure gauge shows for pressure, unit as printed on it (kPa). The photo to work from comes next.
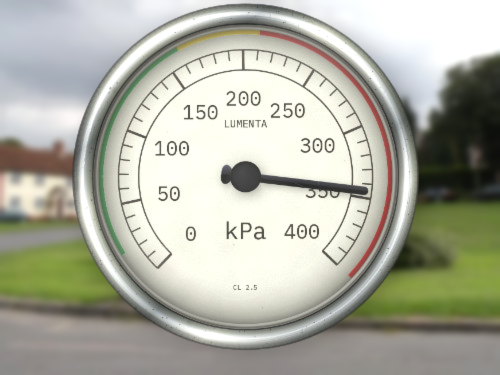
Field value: 345 kPa
